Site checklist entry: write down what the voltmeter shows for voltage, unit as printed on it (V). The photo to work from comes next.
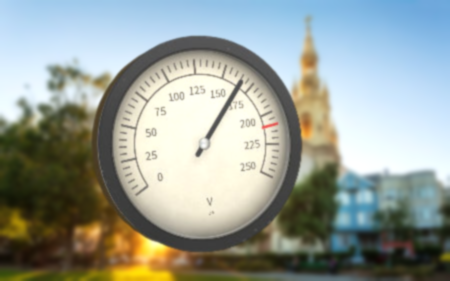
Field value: 165 V
